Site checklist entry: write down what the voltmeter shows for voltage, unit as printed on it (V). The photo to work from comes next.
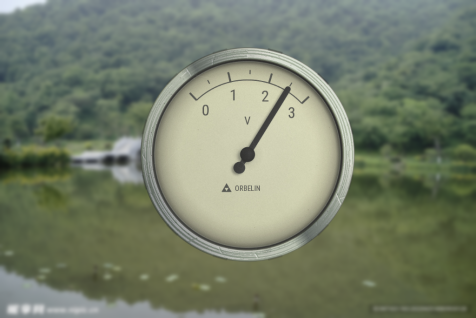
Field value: 2.5 V
